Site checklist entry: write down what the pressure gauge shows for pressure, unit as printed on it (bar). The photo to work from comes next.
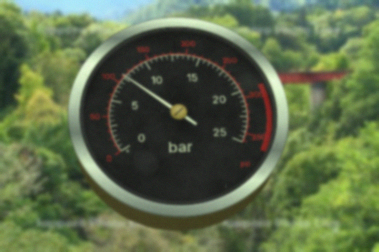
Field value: 7.5 bar
